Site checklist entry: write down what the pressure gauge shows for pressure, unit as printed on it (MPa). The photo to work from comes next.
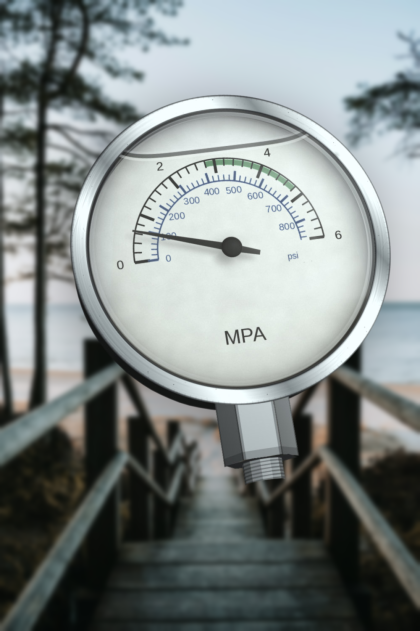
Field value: 0.6 MPa
